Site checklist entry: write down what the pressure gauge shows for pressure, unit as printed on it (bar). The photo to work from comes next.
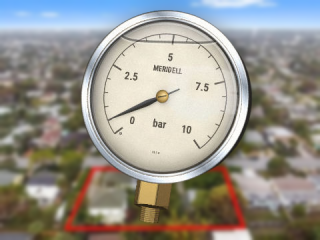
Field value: 0.5 bar
